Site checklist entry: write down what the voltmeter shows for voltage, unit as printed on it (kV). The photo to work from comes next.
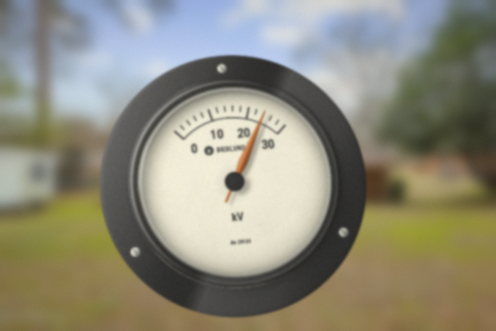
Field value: 24 kV
